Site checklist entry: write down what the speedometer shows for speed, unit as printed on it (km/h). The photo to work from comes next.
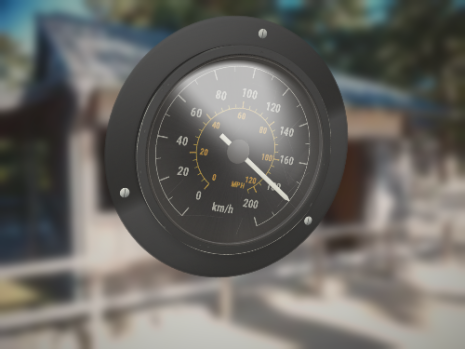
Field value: 180 km/h
